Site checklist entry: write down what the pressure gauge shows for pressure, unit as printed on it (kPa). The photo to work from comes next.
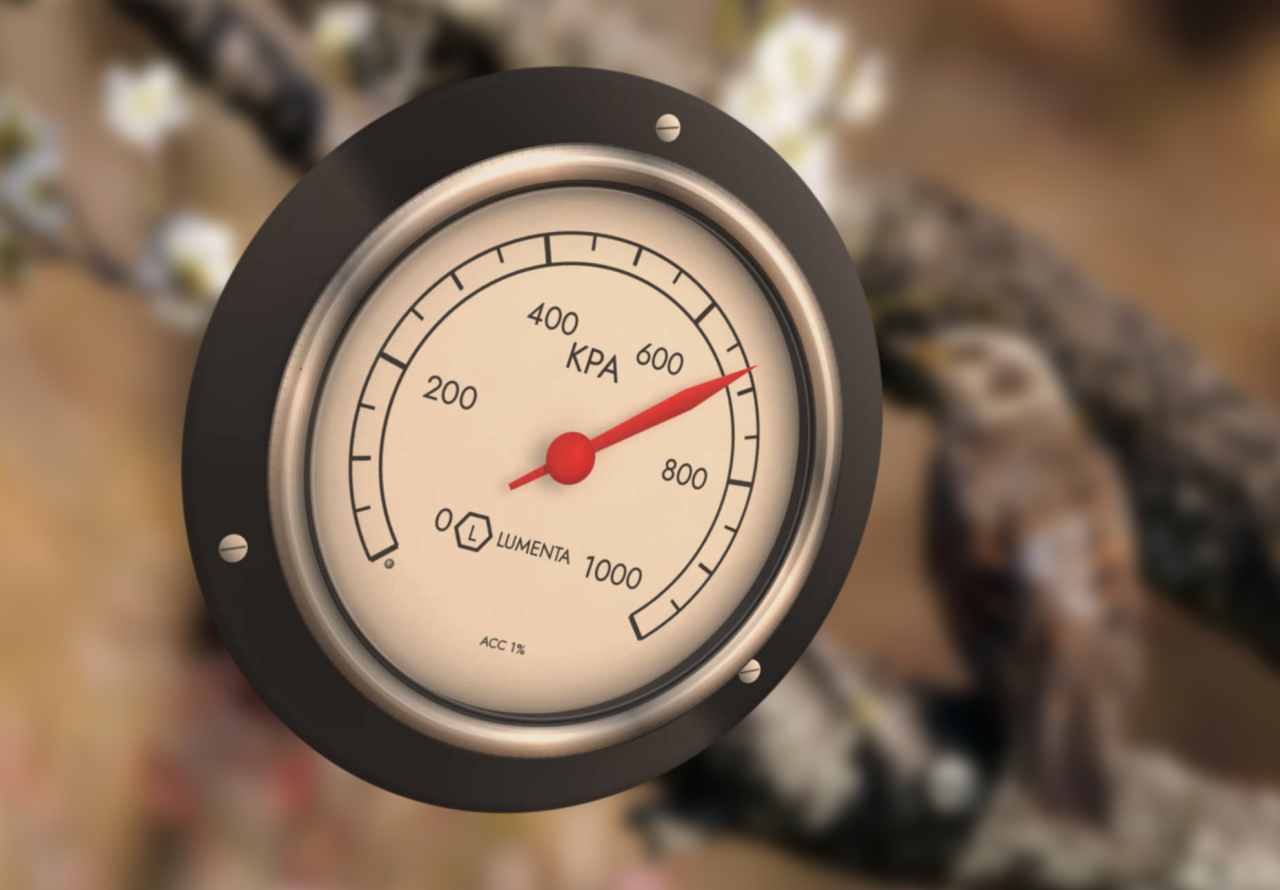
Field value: 675 kPa
